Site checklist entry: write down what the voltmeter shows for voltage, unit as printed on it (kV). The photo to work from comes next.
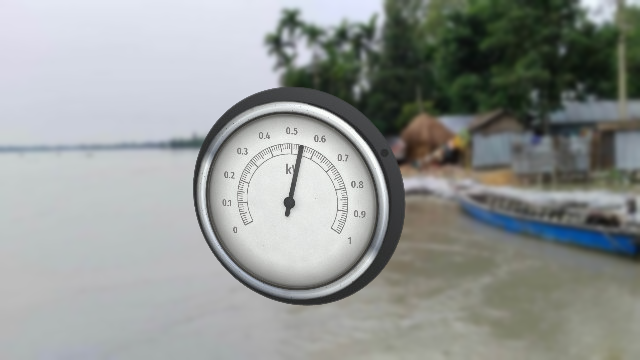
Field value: 0.55 kV
